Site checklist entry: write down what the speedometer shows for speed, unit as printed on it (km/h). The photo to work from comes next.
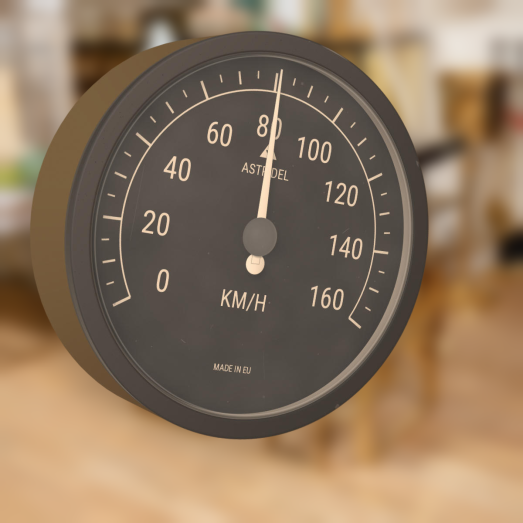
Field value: 80 km/h
